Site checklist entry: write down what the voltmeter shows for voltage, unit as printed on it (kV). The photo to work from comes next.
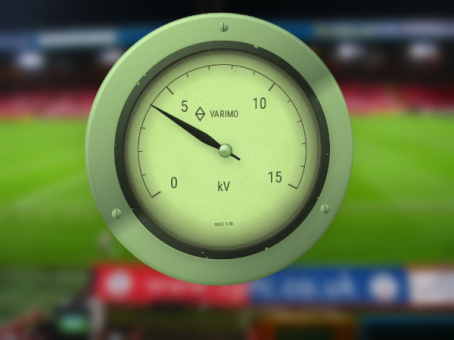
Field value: 4 kV
